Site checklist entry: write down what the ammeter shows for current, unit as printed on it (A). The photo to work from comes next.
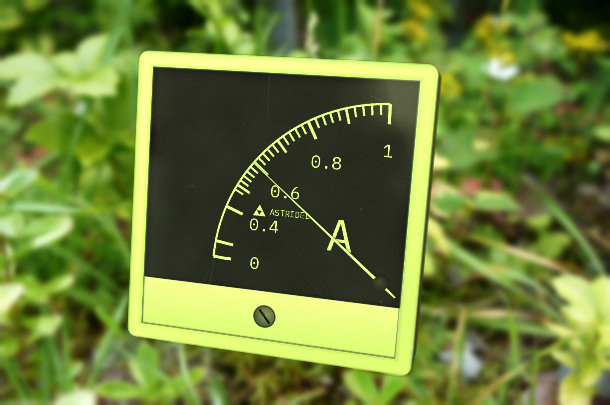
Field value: 0.6 A
